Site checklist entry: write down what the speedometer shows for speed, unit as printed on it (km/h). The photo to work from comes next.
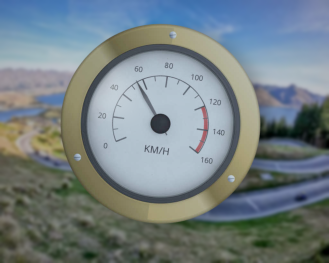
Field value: 55 km/h
